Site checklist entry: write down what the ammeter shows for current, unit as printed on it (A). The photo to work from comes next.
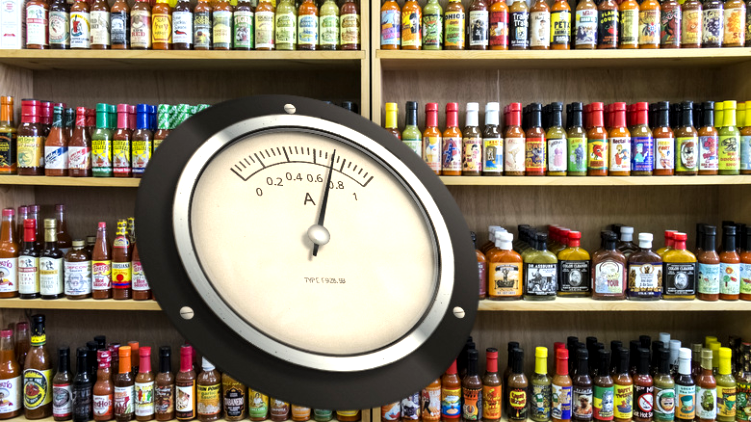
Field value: 0.72 A
